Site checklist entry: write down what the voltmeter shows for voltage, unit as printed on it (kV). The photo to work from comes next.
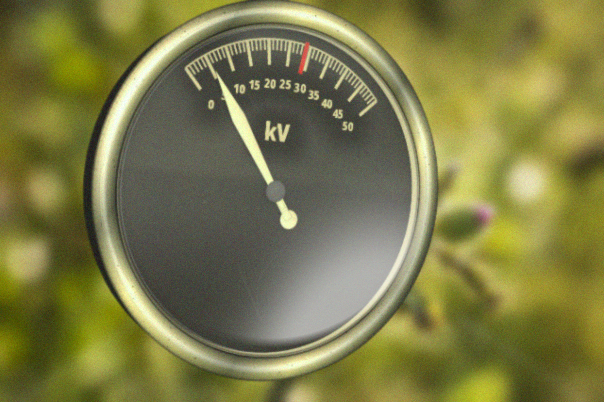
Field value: 5 kV
